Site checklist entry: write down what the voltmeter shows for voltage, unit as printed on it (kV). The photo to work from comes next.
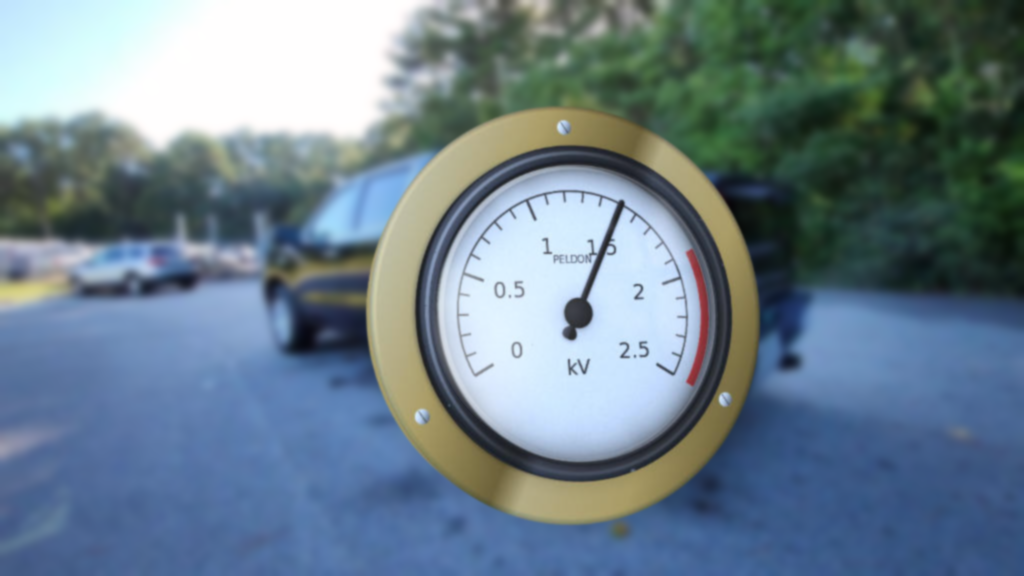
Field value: 1.5 kV
